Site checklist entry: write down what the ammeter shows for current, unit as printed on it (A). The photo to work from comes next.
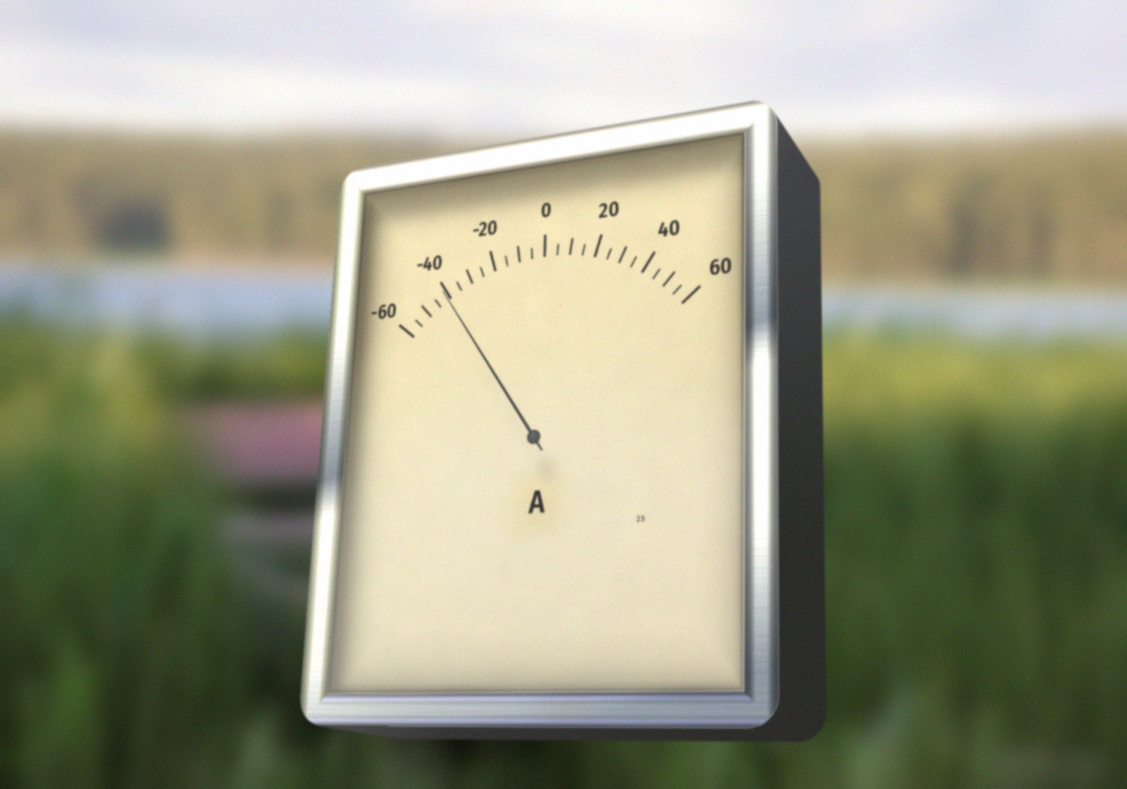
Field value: -40 A
